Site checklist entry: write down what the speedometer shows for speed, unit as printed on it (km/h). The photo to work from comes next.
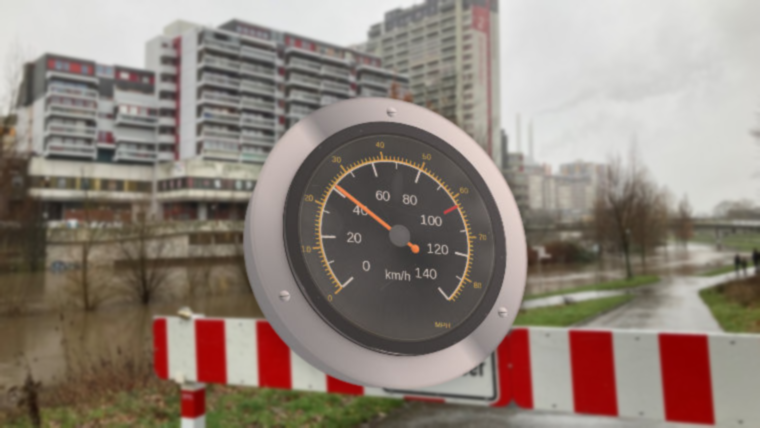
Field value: 40 km/h
